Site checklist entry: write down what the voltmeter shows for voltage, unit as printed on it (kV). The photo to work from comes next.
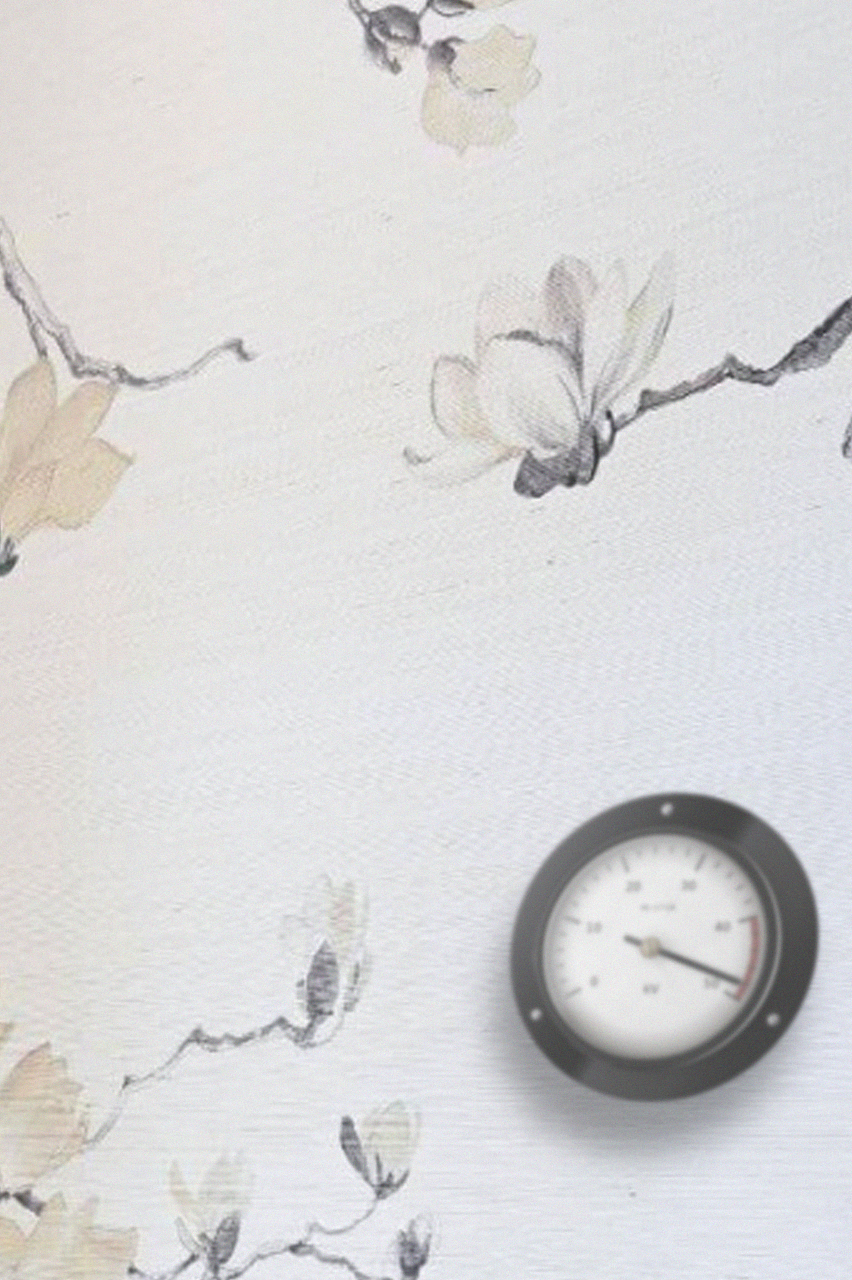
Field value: 48 kV
